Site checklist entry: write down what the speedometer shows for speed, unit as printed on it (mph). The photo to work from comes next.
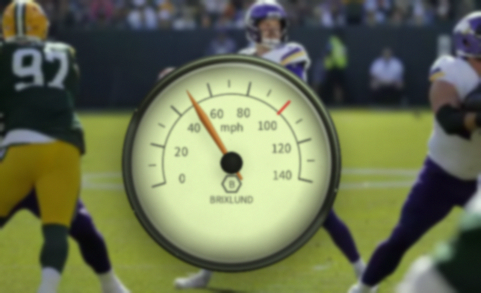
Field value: 50 mph
